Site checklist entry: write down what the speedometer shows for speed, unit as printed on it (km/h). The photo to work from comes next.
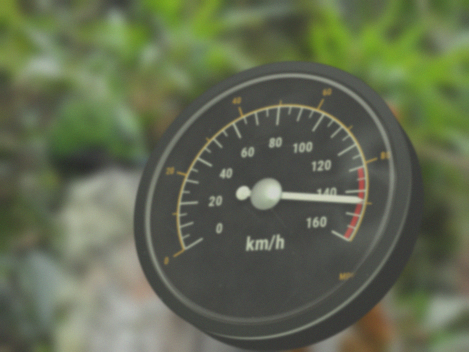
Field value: 145 km/h
